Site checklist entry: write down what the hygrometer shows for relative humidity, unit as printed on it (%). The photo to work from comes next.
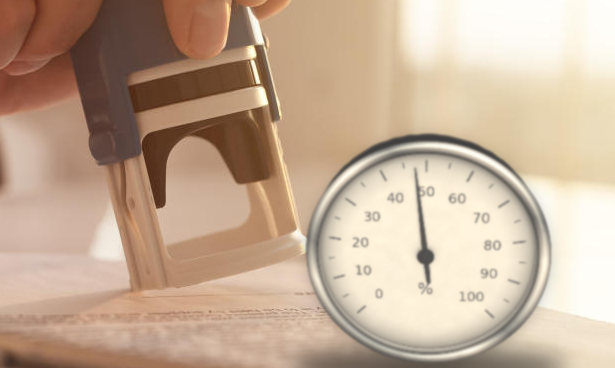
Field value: 47.5 %
